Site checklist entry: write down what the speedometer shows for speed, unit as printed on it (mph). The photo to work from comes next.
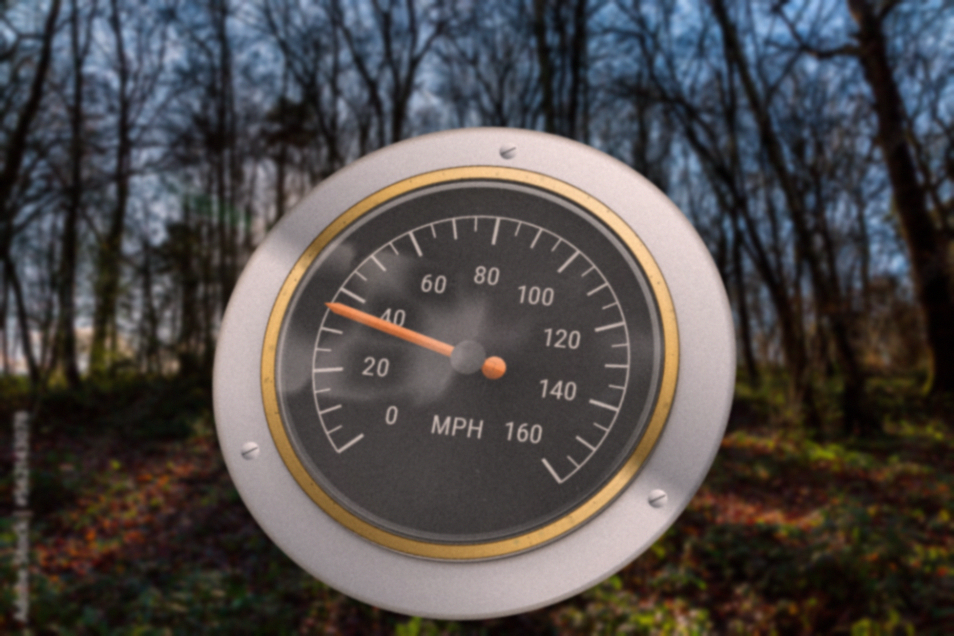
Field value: 35 mph
